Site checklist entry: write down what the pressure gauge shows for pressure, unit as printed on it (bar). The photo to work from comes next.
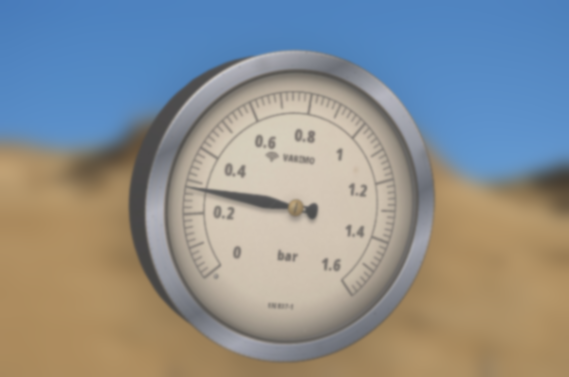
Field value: 0.28 bar
